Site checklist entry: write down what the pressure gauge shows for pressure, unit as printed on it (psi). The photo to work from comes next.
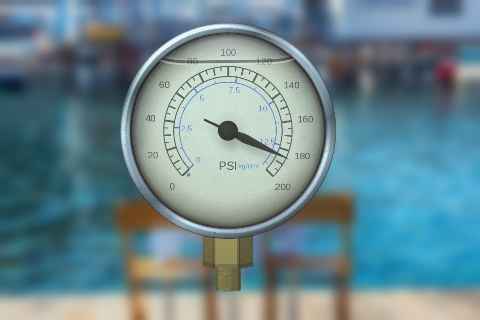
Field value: 185 psi
